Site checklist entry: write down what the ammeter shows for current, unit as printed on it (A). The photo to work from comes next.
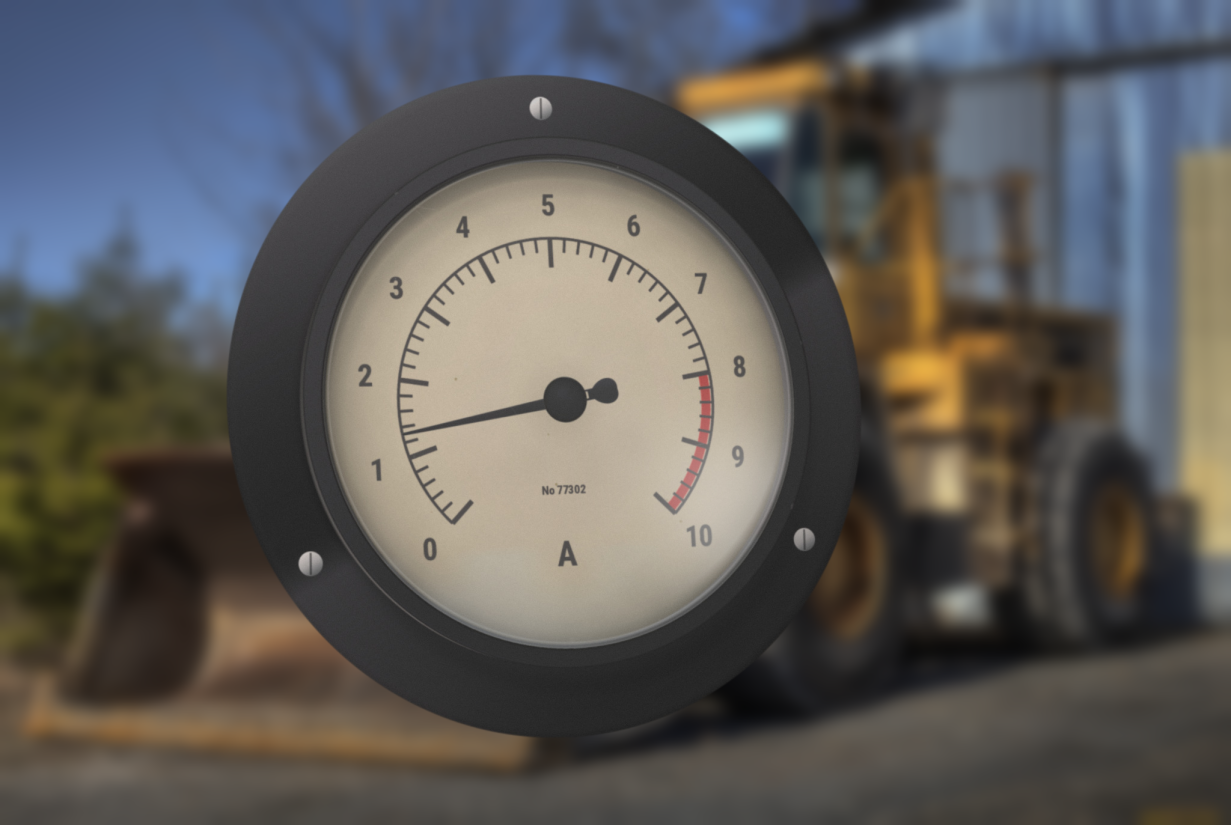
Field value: 1.3 A
